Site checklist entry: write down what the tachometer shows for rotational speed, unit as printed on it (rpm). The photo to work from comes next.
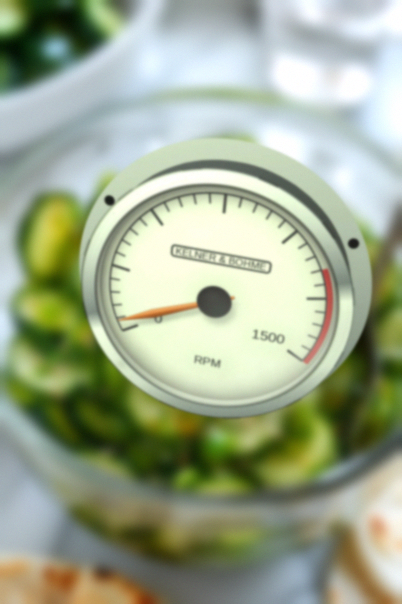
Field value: 50 rpm
